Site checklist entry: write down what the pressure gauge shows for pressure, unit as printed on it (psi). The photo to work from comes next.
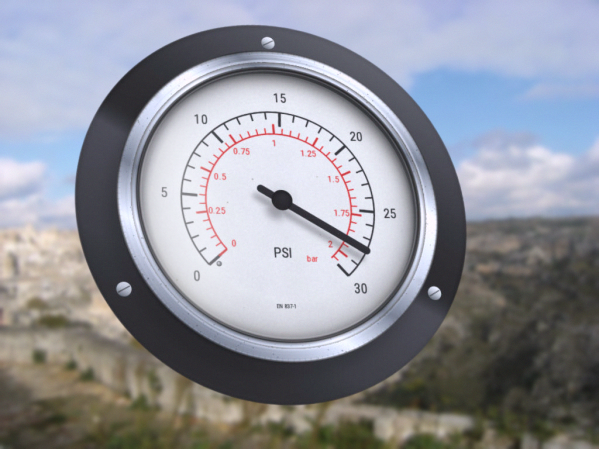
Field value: 28 psi
